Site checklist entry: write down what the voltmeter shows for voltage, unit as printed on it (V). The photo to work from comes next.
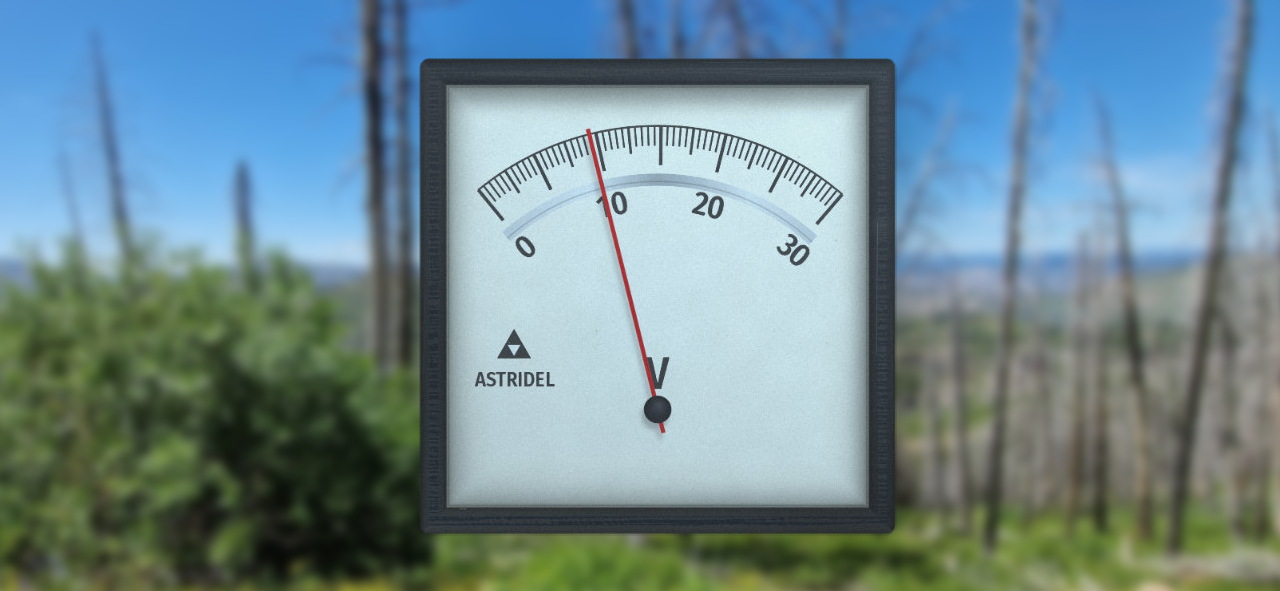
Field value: 9.5 V
